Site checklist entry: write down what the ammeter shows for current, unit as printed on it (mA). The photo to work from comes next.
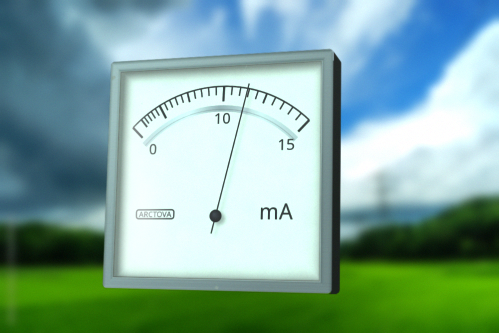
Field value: 11.5 mA
